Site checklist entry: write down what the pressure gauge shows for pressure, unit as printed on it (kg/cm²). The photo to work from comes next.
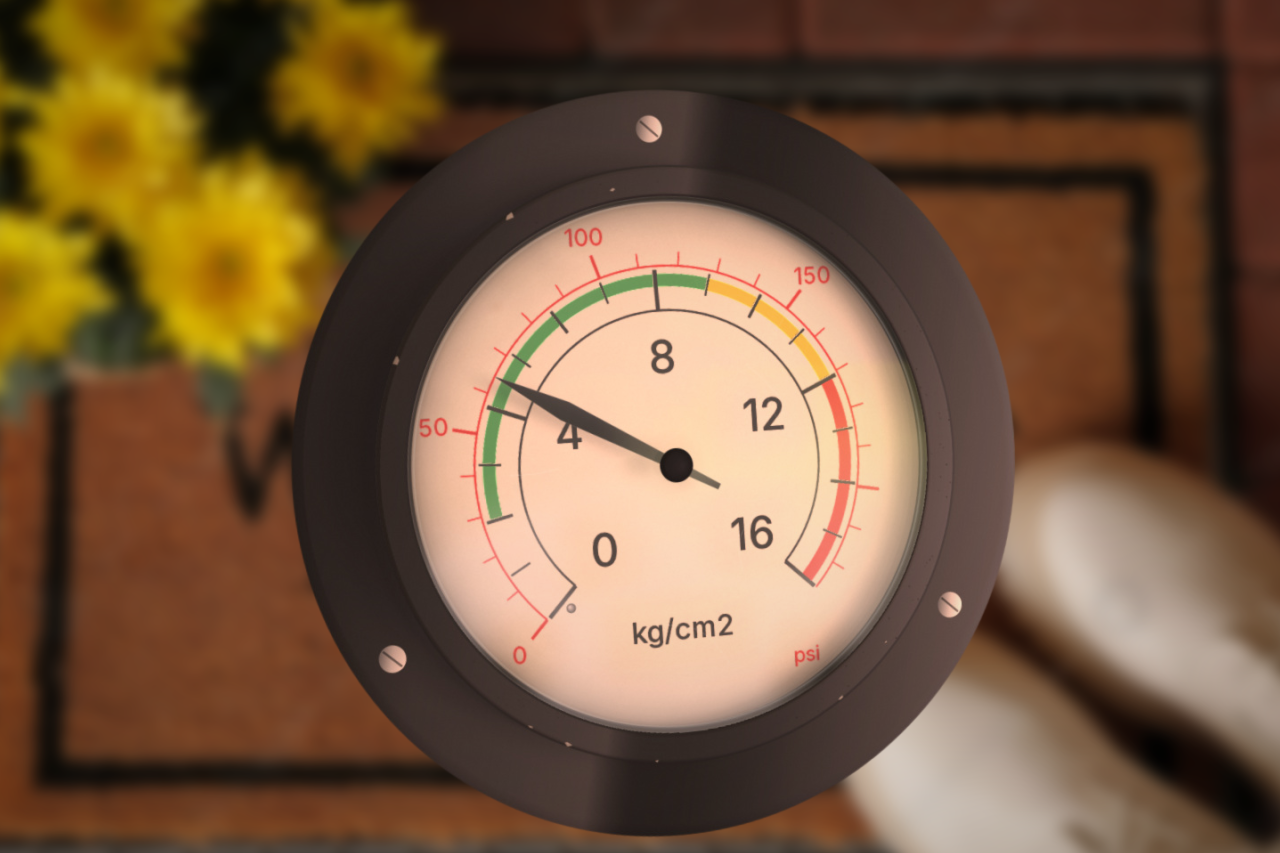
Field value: 4.5 kg/cm²
